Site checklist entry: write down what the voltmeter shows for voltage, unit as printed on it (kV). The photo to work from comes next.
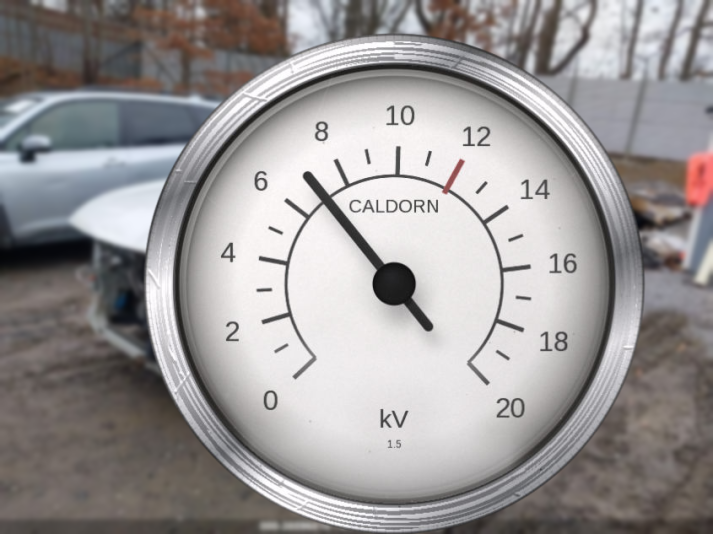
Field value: 7 kV
